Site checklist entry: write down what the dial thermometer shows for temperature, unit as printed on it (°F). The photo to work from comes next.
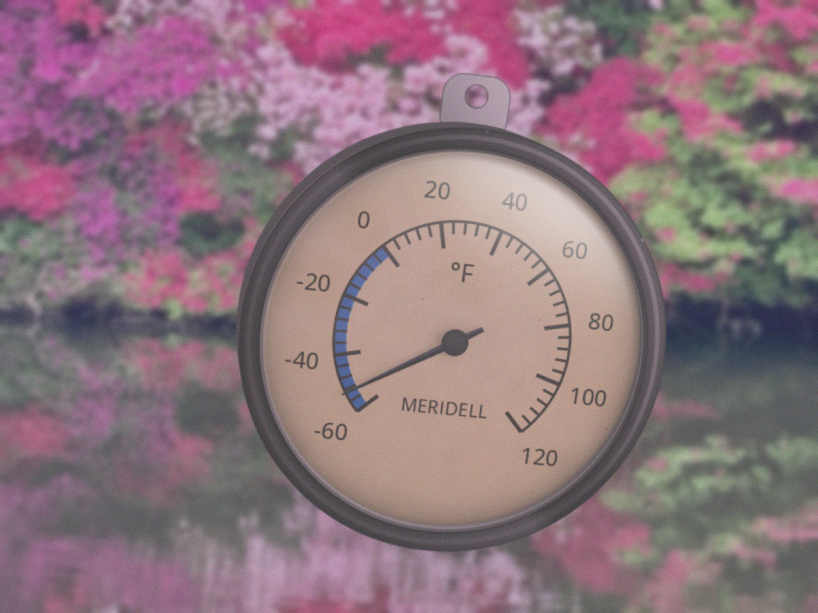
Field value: -52 °F
